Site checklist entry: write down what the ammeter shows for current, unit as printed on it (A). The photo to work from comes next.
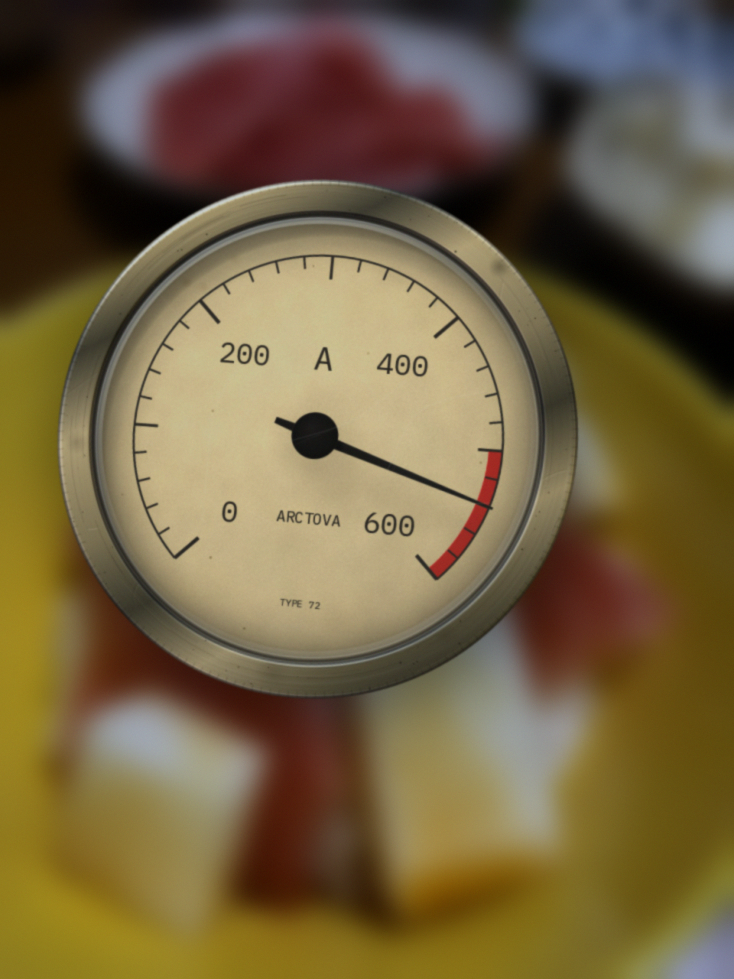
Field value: 540 A
